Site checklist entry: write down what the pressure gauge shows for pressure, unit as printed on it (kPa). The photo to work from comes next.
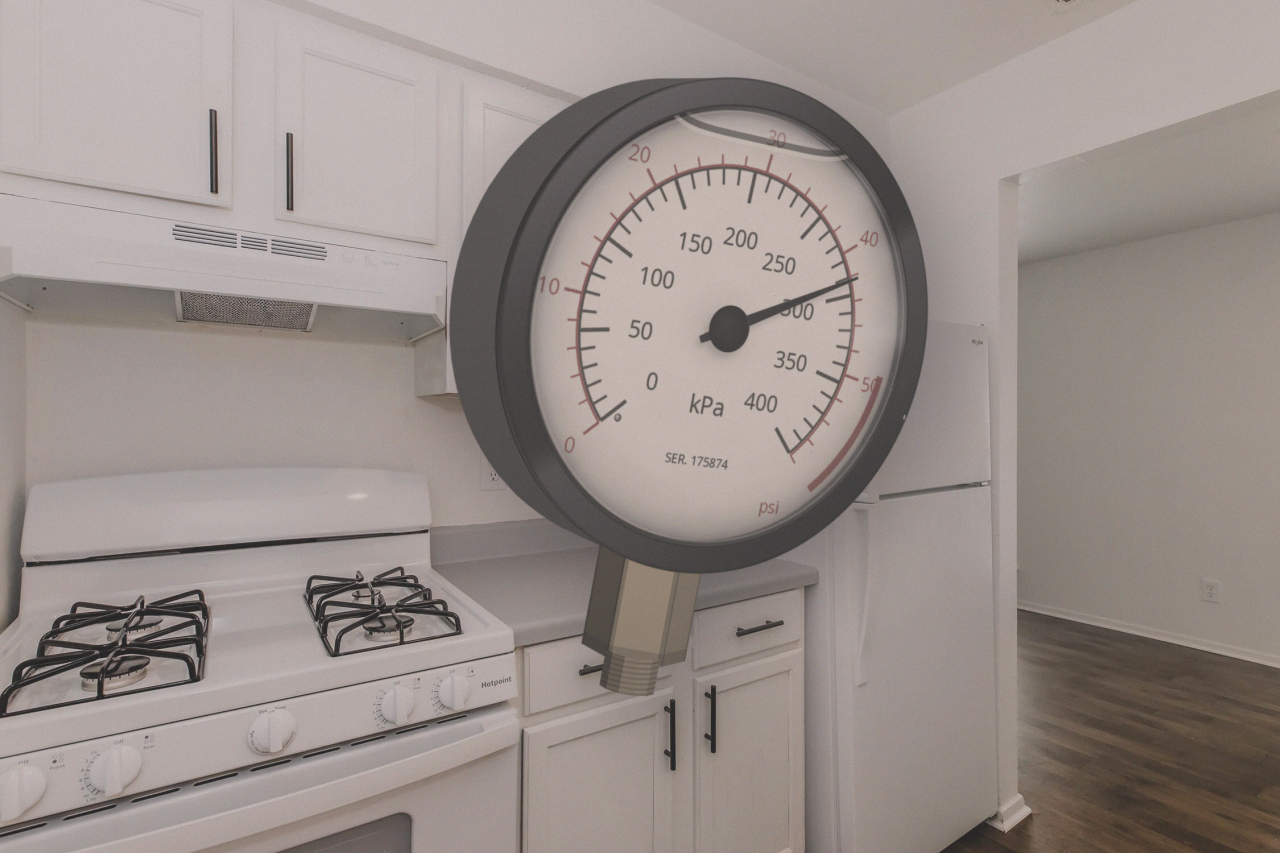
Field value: 290 kPa
